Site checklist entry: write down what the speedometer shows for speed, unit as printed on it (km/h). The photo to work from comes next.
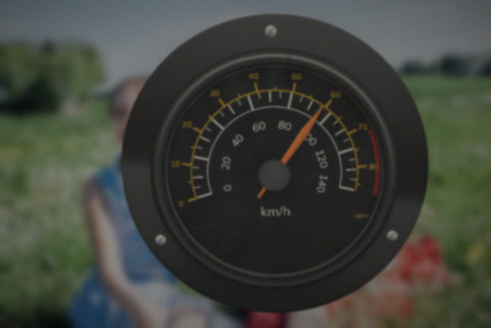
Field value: 95 km/h
